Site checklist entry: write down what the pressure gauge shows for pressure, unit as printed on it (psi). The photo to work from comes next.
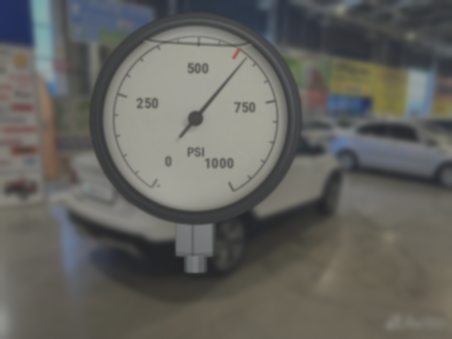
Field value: 625 psi
